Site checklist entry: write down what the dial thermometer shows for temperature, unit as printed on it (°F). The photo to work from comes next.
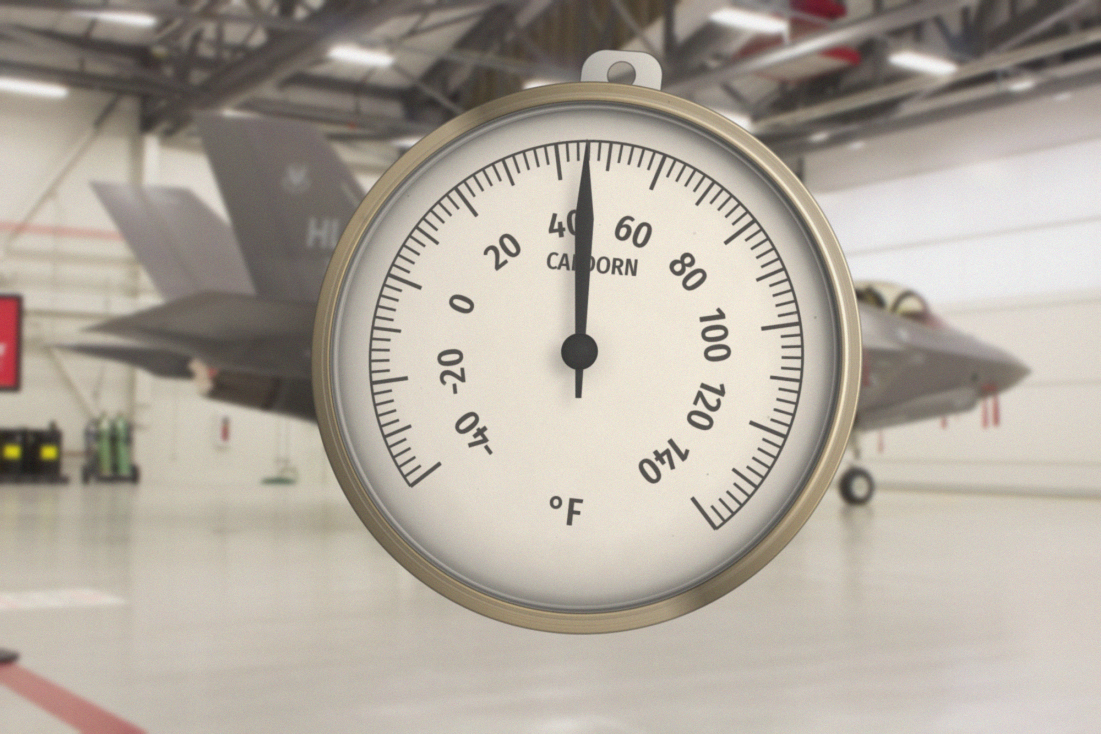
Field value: 46 °F
